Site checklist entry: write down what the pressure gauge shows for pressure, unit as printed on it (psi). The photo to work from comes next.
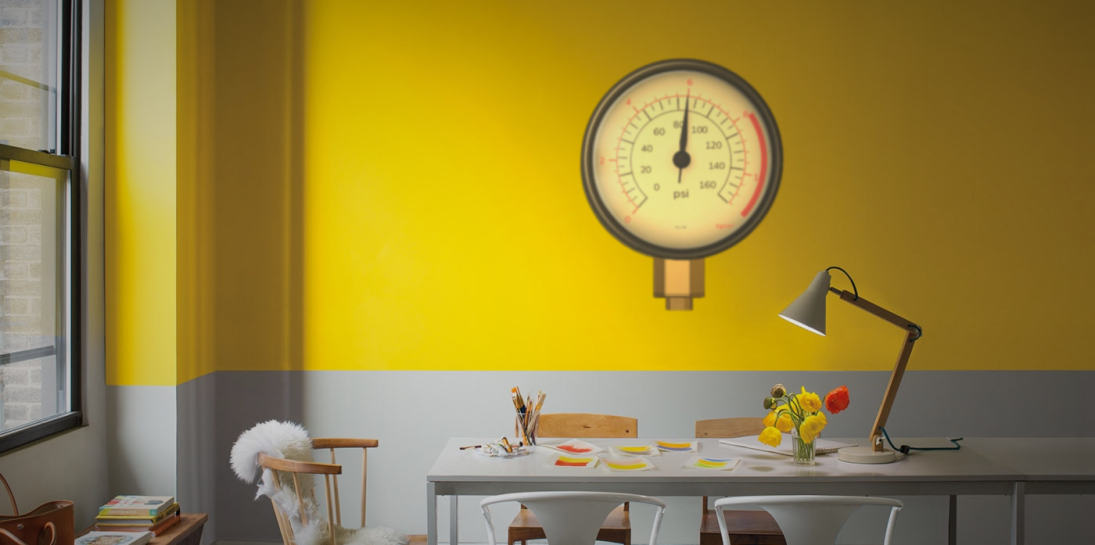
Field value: 85 psi
